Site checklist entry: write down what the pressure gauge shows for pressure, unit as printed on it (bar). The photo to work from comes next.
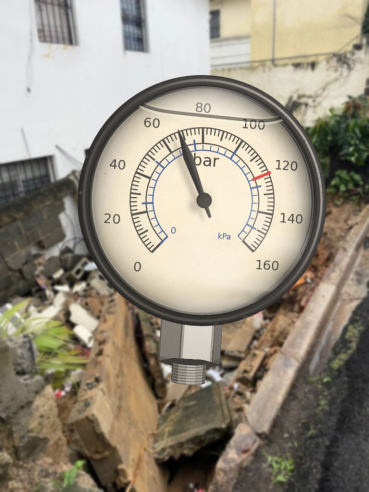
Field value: 68 bar
